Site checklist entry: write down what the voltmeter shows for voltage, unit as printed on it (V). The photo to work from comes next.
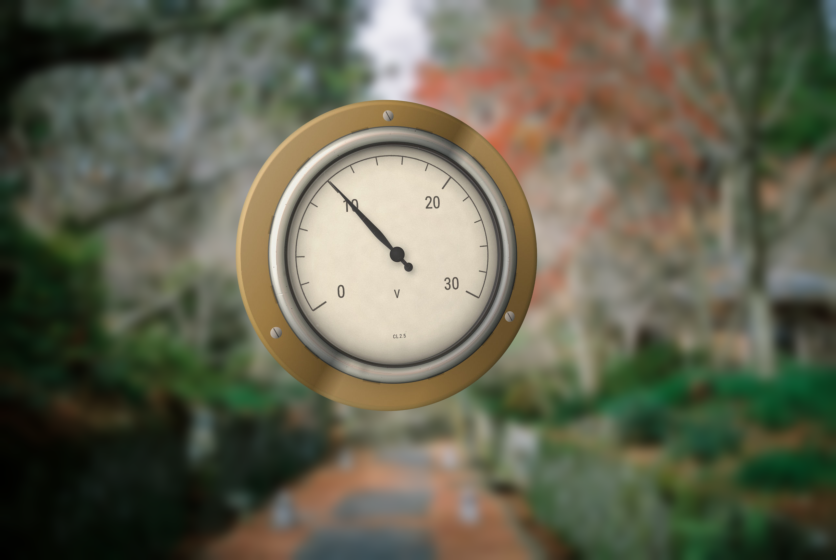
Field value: 10 V
